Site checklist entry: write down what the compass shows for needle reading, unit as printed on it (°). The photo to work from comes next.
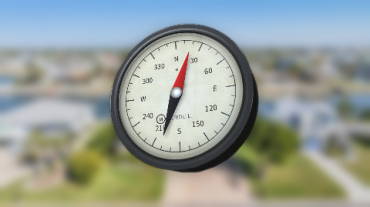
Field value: 20 °
